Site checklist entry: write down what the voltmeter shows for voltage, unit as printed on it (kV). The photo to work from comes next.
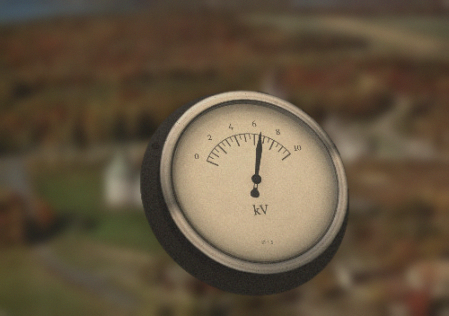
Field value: 6.5 kV
